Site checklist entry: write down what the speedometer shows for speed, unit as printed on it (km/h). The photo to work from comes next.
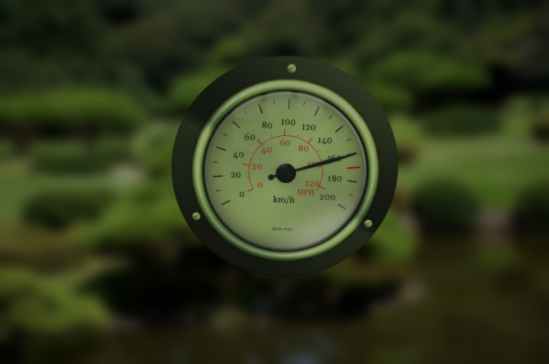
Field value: 160 km/h
